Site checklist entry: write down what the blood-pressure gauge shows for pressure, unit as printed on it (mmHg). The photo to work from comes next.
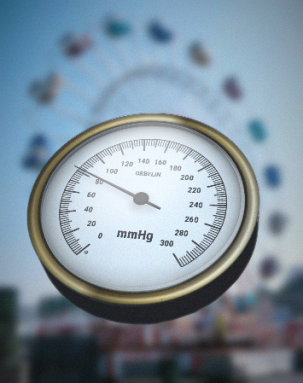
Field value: 80 mmHg
